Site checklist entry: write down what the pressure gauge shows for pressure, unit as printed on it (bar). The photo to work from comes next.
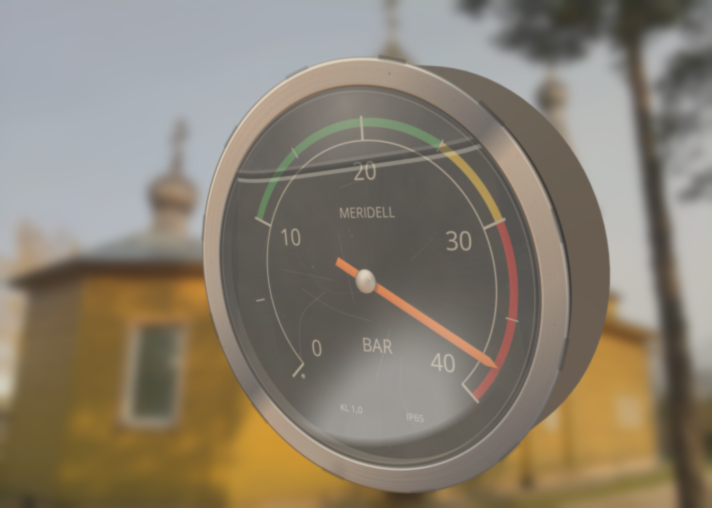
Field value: 37.5 bar
